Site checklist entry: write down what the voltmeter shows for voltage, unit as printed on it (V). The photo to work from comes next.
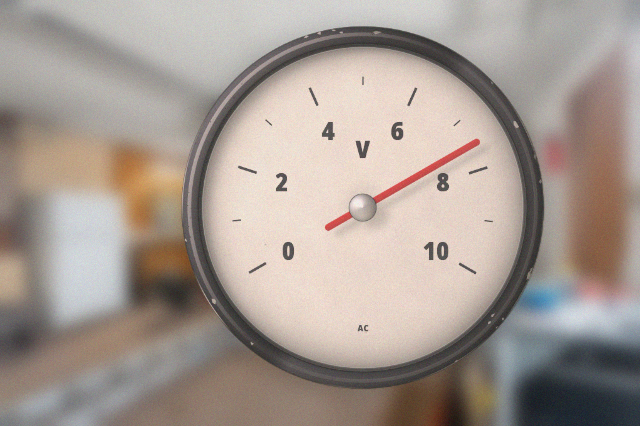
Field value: 7.5 V
